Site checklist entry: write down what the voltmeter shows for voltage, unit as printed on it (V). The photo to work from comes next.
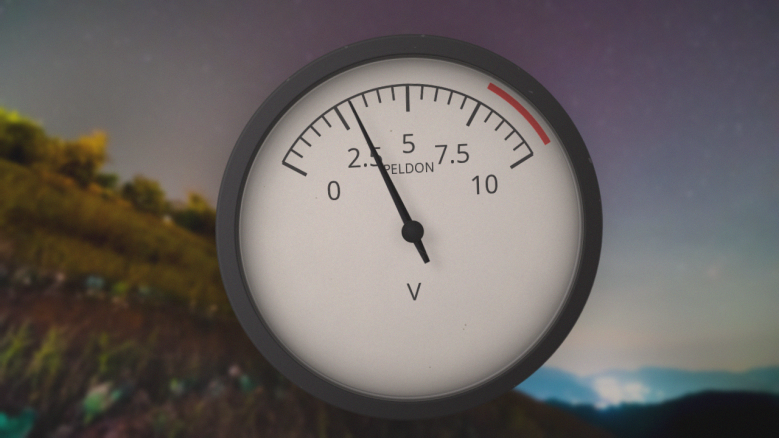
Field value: 3 V
